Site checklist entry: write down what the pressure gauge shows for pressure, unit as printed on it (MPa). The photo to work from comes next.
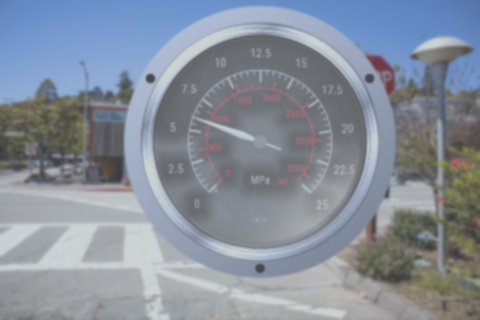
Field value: 6 MPa
